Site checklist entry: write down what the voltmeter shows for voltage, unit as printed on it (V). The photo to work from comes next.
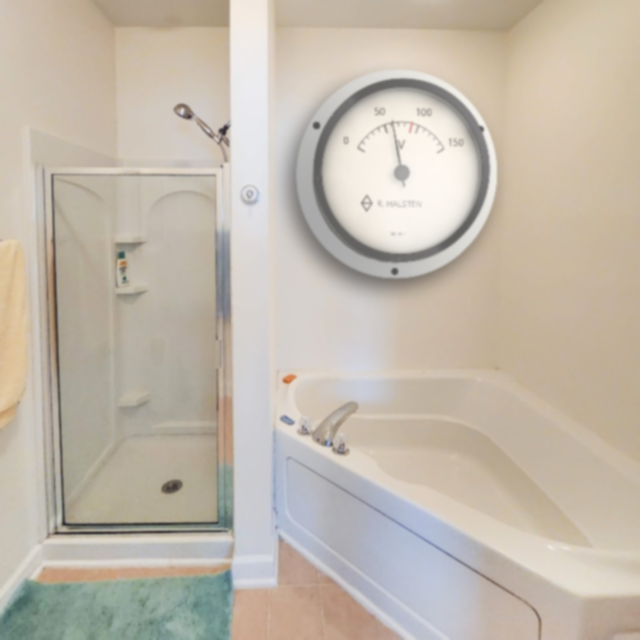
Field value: 60 V
